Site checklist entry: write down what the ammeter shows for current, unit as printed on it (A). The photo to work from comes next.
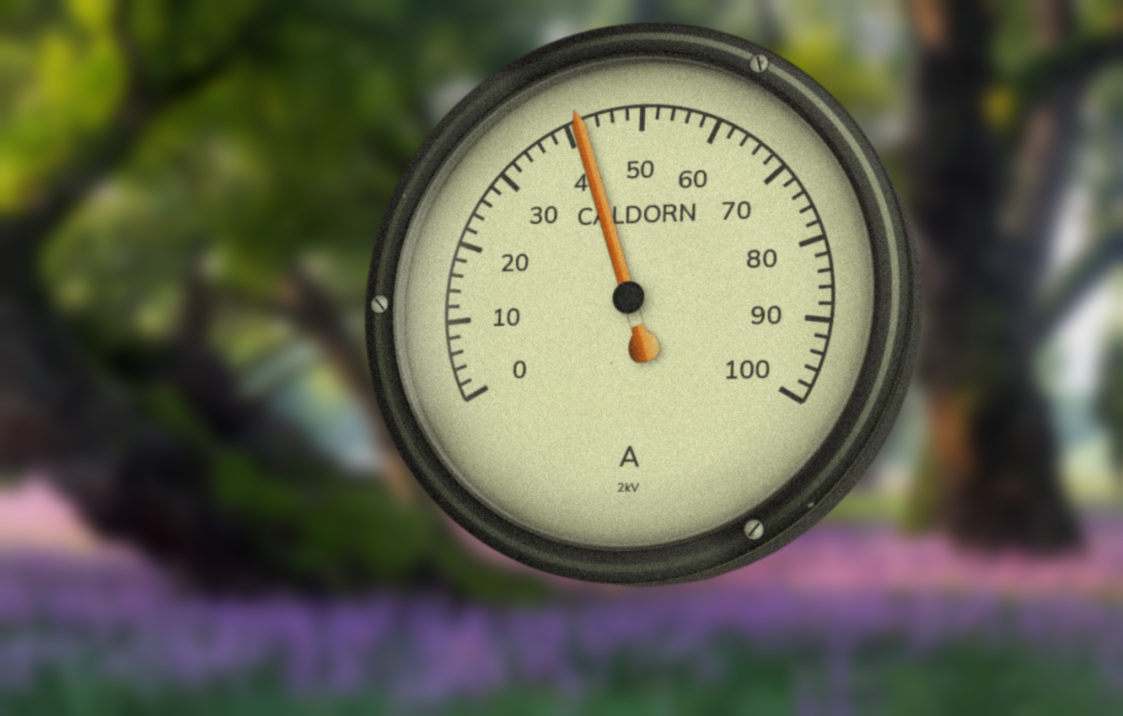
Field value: 42 A
